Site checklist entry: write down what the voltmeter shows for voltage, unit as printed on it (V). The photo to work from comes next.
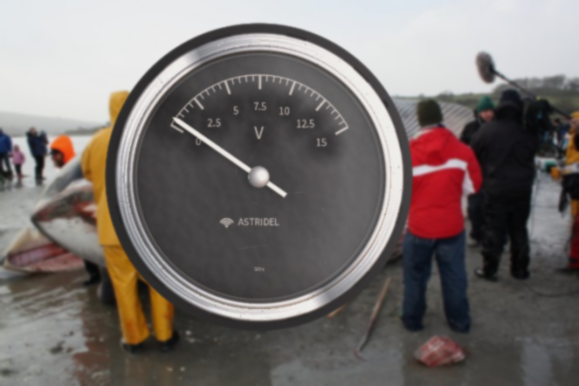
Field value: 0.5 V
